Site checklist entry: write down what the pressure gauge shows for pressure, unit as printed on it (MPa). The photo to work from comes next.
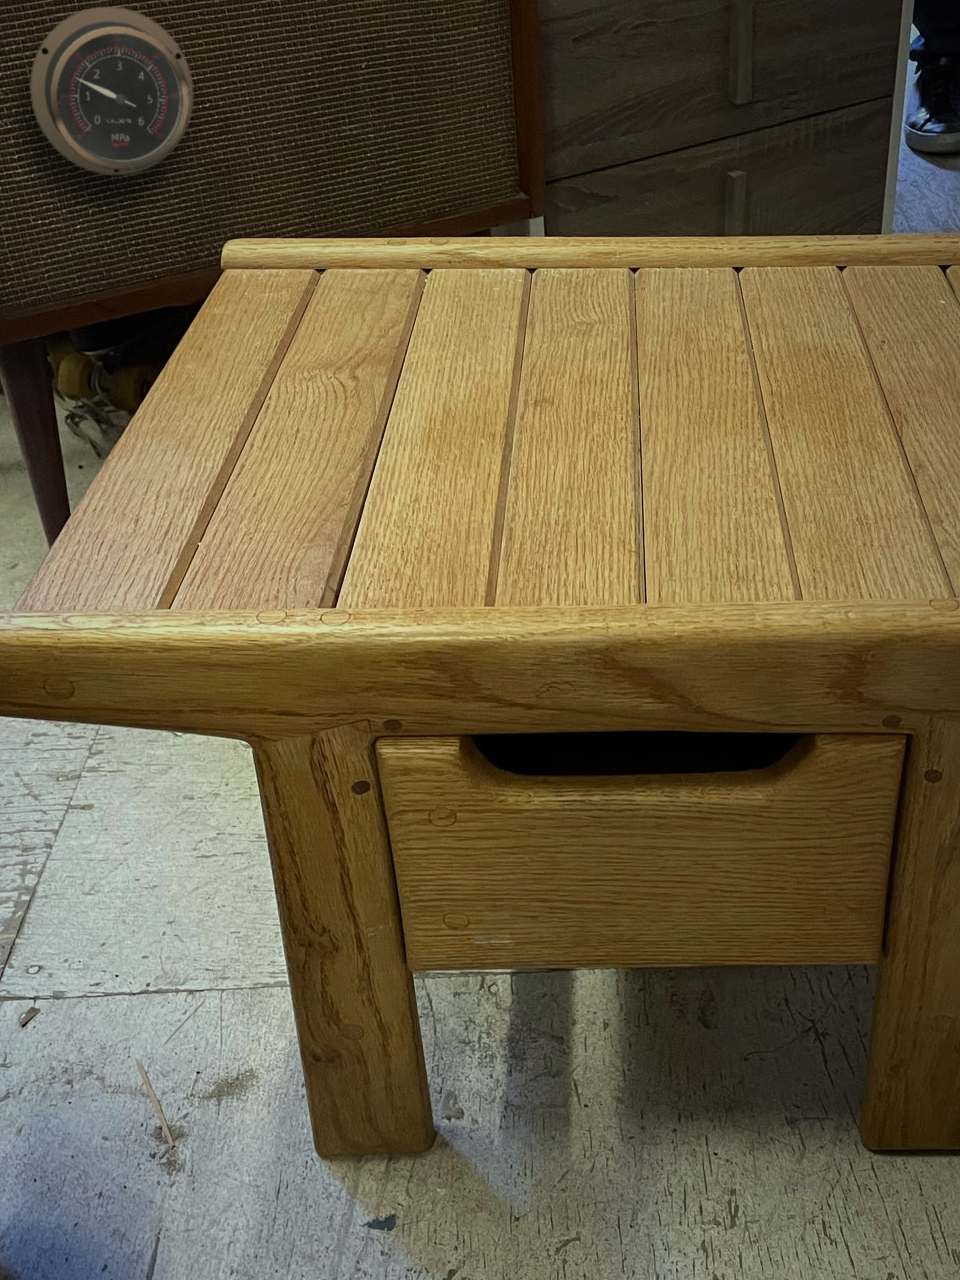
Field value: 1.5 MPa
